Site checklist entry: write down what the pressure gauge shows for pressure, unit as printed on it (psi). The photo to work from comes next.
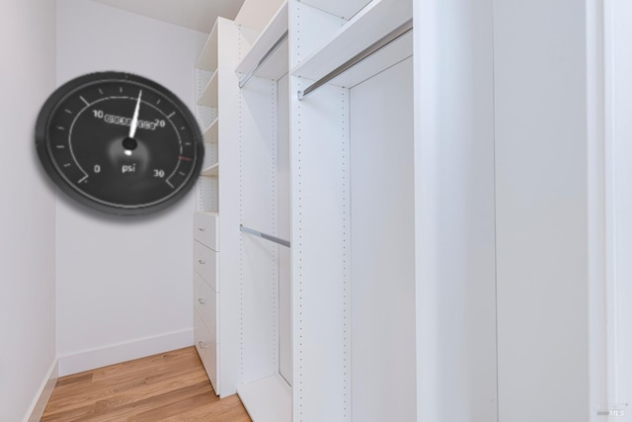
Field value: 16 psi
